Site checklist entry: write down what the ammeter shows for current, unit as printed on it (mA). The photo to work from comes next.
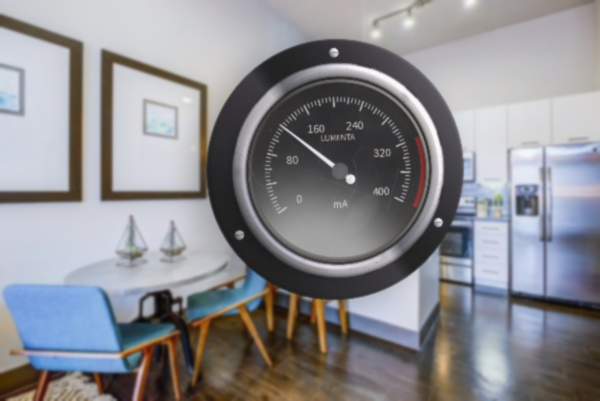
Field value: 120 mA
